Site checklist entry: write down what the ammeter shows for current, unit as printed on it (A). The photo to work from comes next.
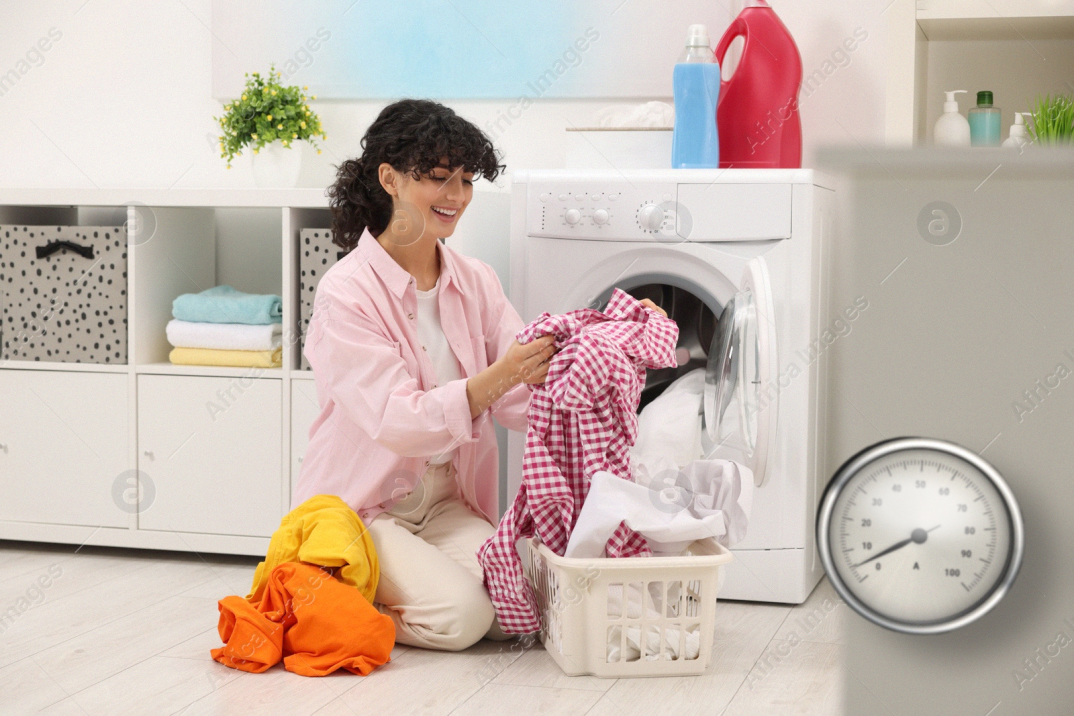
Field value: 5 A
